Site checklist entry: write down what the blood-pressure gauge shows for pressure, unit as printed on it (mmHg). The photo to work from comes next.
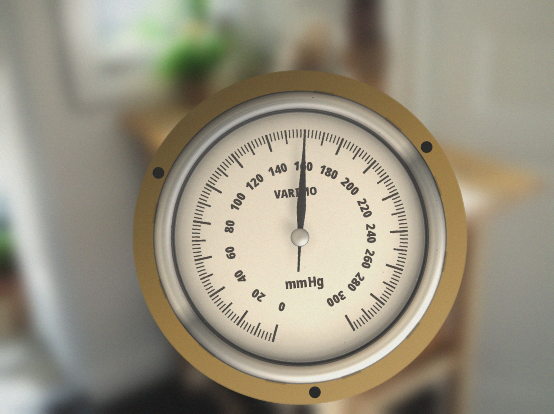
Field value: 160 mmHg
